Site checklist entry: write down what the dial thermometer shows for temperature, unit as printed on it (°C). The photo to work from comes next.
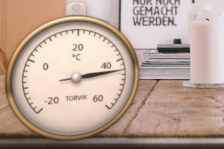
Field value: 44 °C
